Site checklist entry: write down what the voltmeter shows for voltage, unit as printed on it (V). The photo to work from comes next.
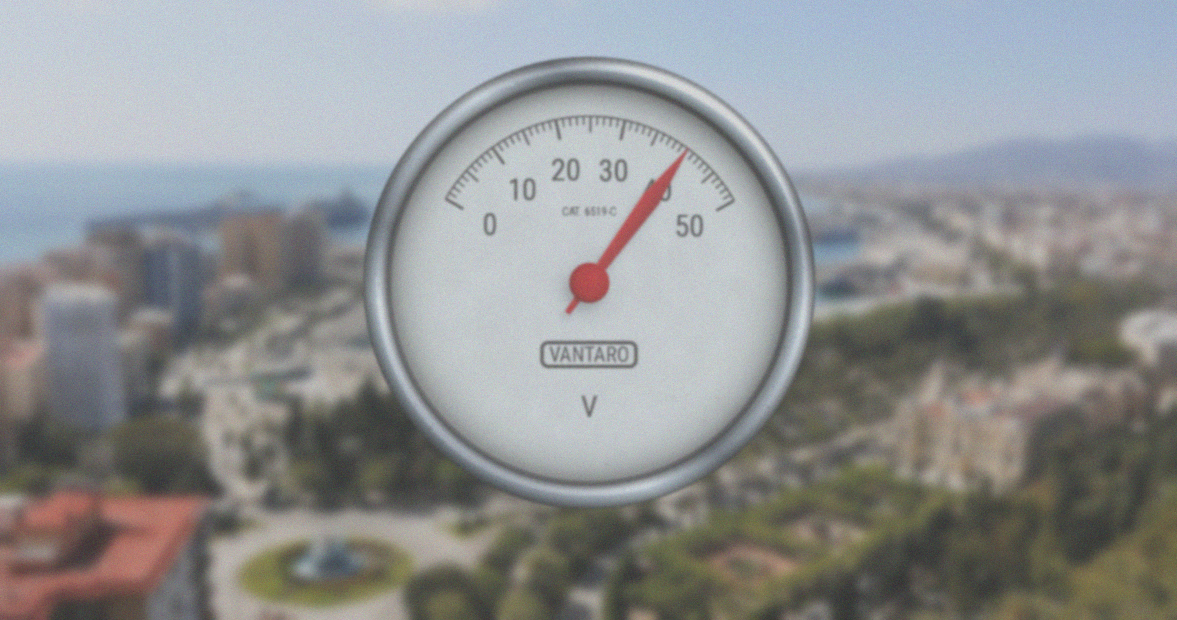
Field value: 40 V
